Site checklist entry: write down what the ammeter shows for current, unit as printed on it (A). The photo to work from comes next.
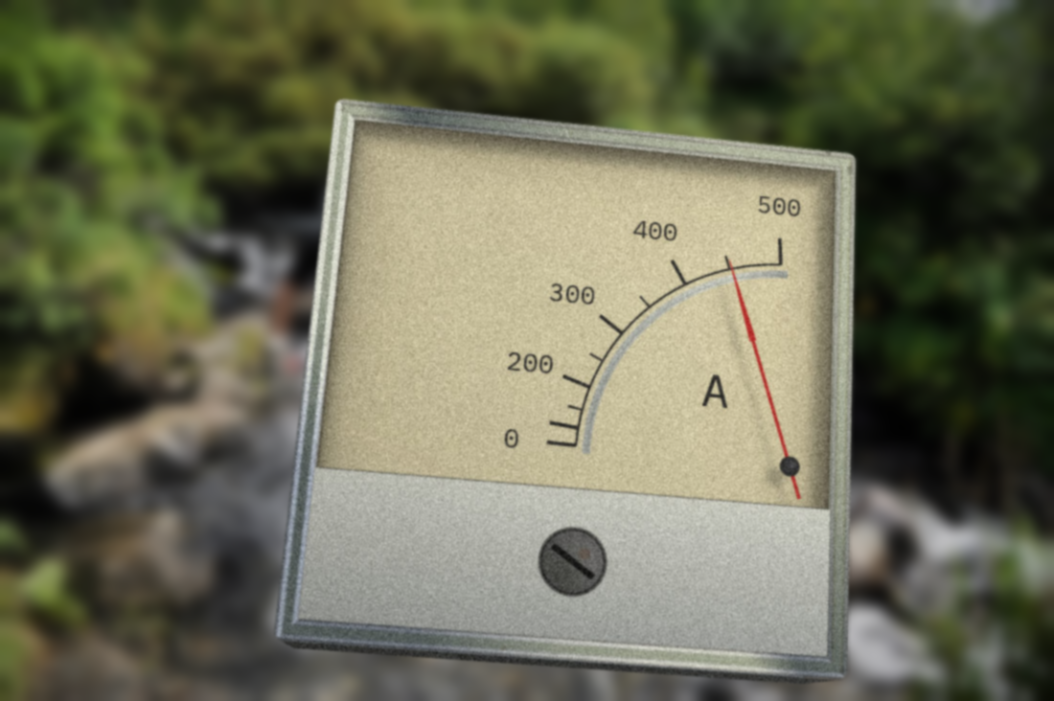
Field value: 450 A
